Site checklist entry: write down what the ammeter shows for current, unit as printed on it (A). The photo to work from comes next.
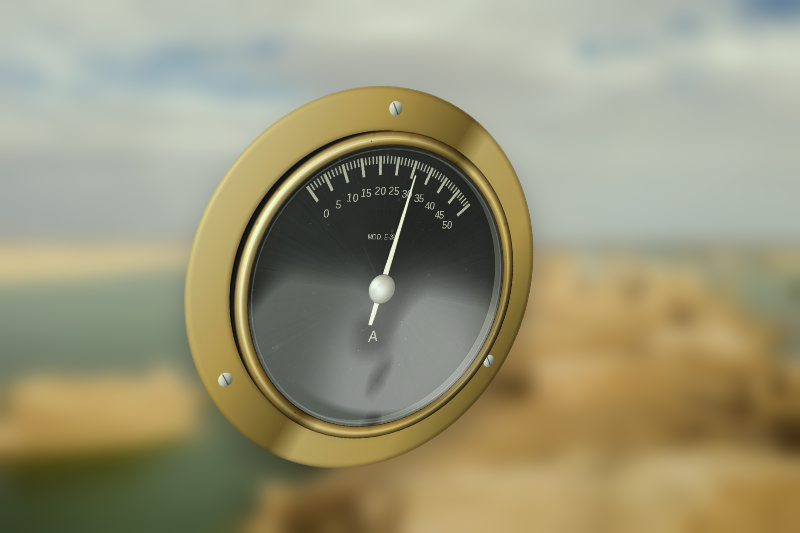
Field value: 30 A
